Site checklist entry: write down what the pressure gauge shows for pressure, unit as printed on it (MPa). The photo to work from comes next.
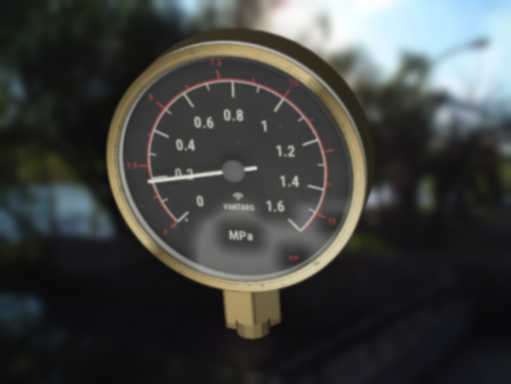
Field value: 0.2 MPa
